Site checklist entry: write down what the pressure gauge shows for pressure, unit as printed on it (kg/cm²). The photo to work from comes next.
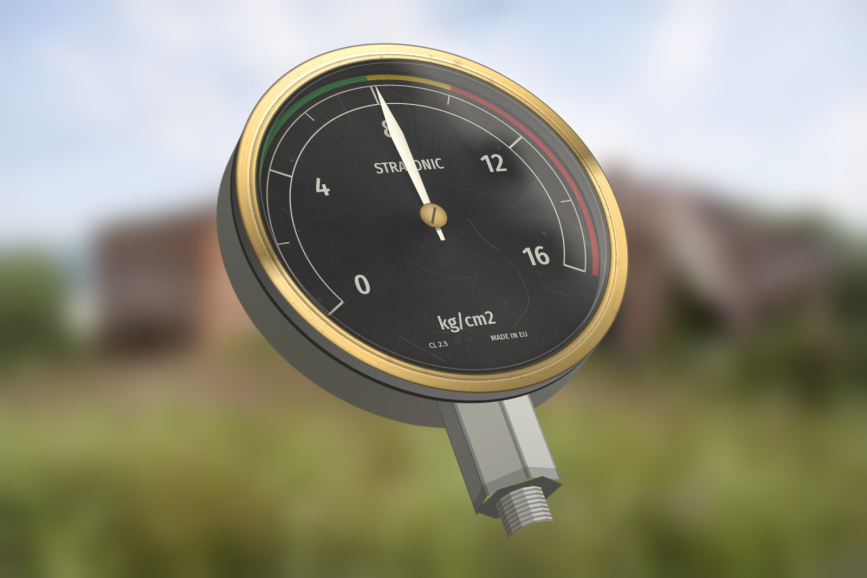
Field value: 8 kg/cm²
